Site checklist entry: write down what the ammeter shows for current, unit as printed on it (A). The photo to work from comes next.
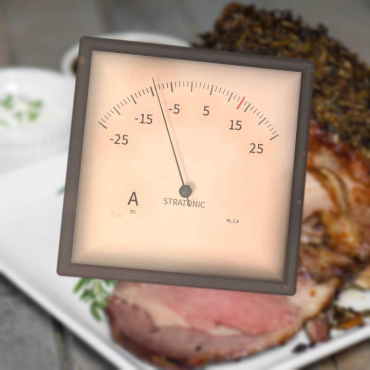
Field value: -9 A
